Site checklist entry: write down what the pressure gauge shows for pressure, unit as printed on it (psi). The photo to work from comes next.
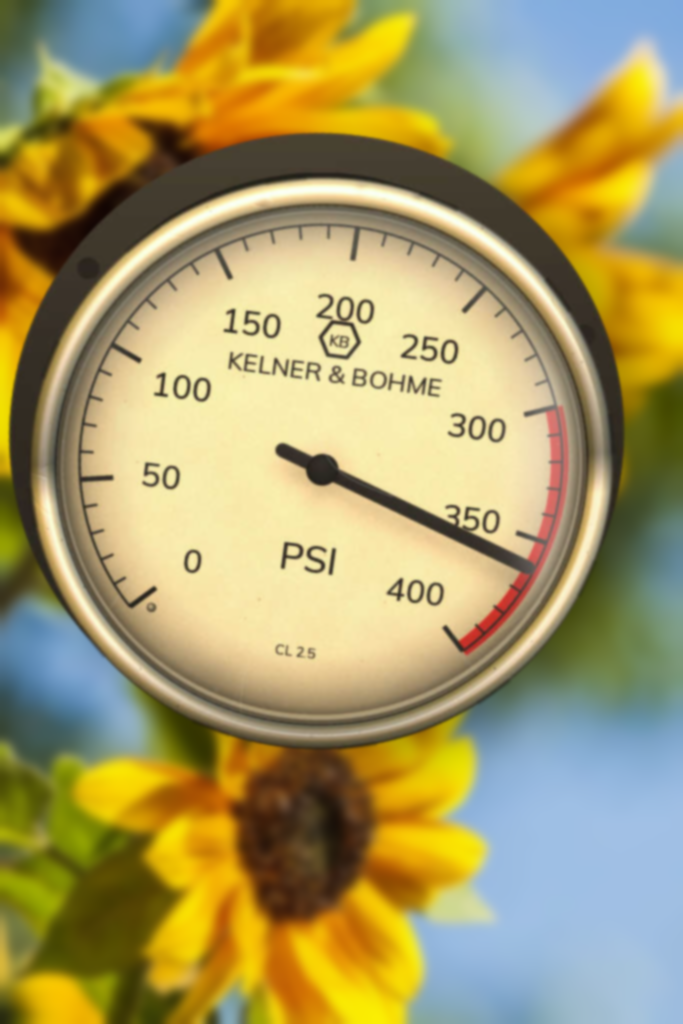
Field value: 360 psi
